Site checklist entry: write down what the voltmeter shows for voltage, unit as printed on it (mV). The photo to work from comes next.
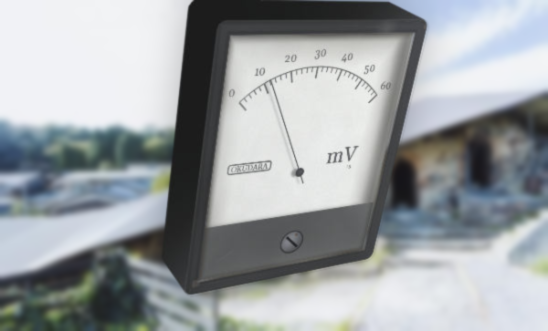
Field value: 12 mV
